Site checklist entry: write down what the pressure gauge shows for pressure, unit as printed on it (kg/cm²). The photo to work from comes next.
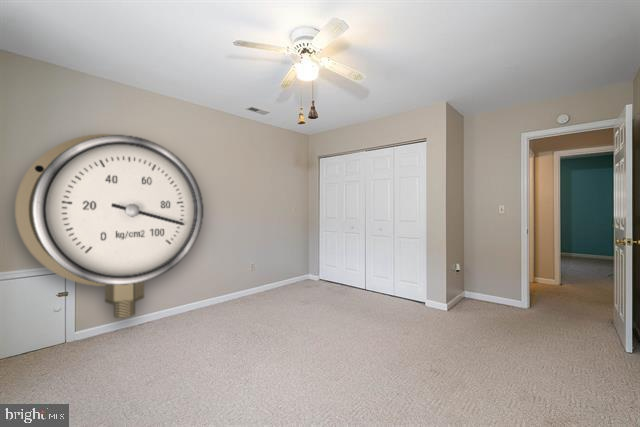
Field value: 90 kg/cm²
